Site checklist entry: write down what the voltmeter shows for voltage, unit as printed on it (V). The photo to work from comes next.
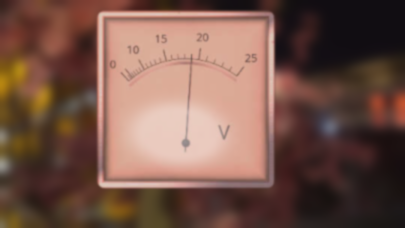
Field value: 19 V
